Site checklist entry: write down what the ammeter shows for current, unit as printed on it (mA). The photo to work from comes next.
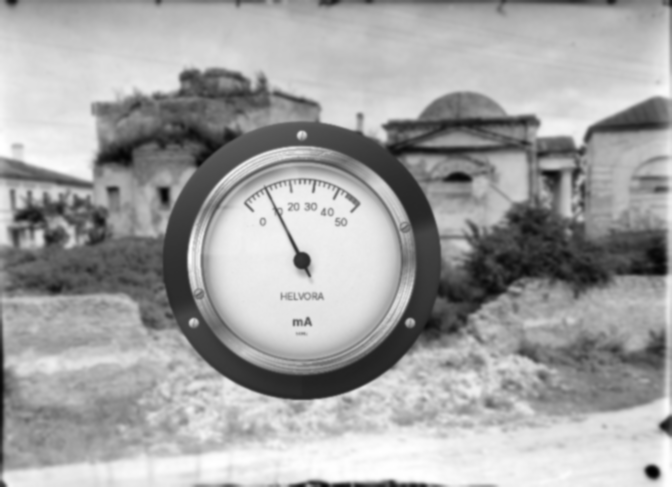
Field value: 10 mA
